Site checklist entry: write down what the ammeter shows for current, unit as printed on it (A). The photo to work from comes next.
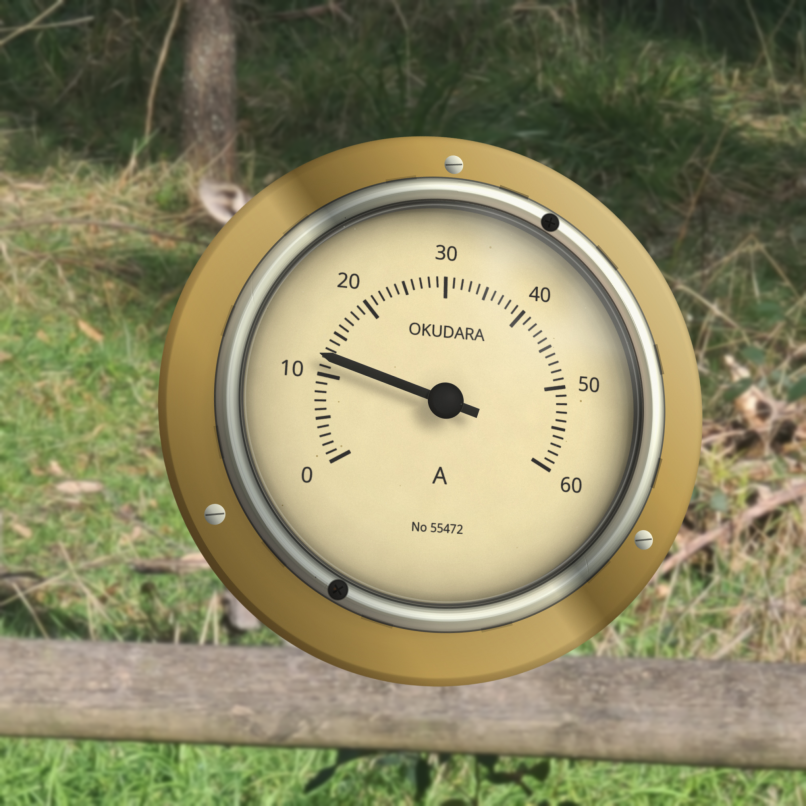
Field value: 12 A
